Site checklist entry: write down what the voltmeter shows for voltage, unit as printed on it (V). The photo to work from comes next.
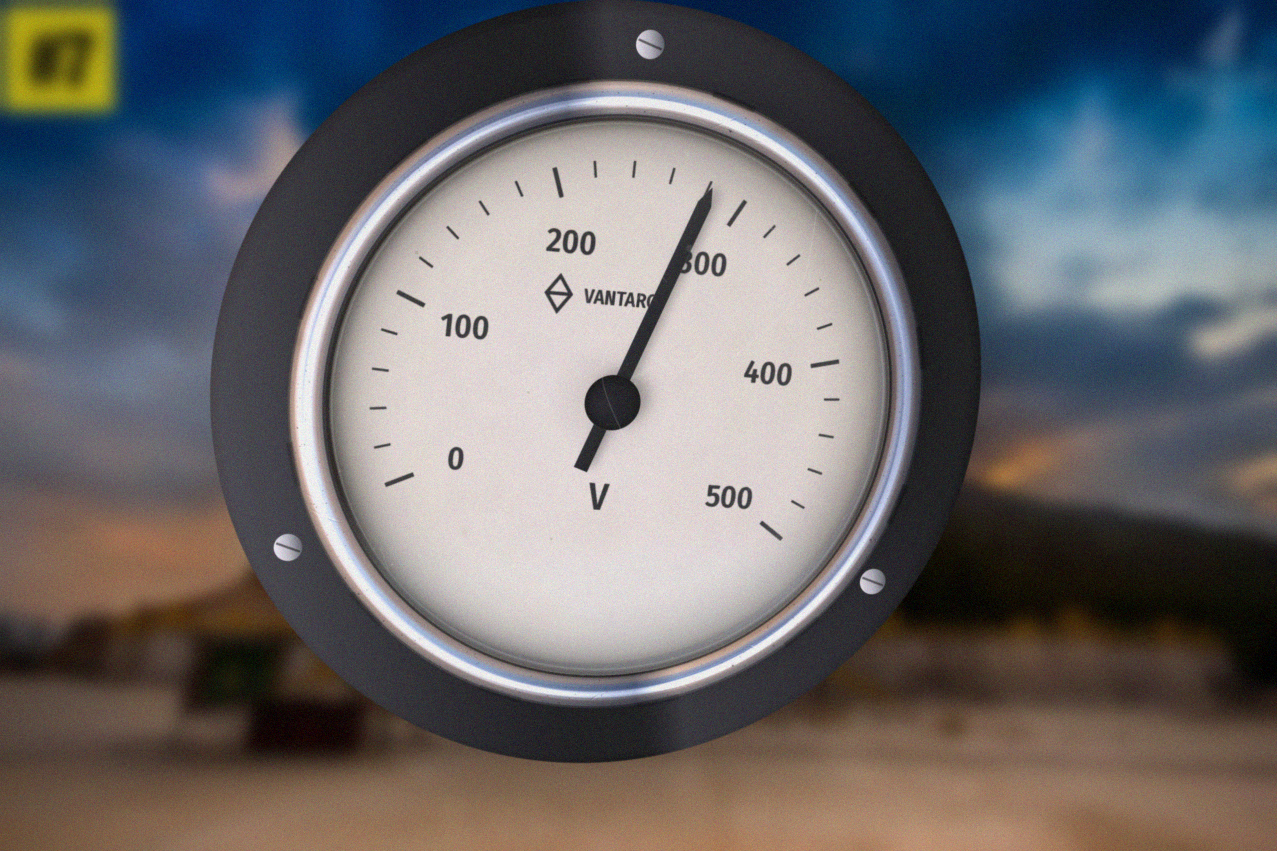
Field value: 280 V
